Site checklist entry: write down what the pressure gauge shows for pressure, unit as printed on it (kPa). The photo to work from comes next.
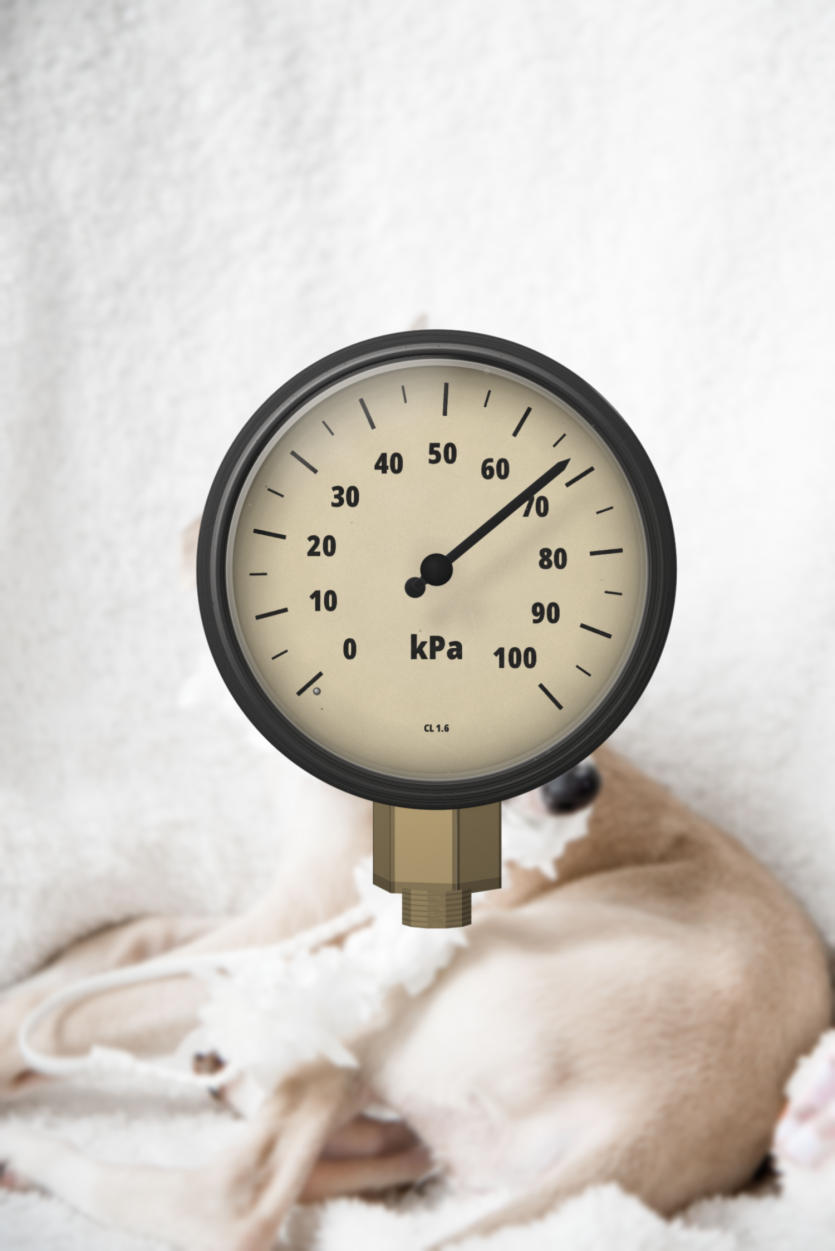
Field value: 67.5 kPa
